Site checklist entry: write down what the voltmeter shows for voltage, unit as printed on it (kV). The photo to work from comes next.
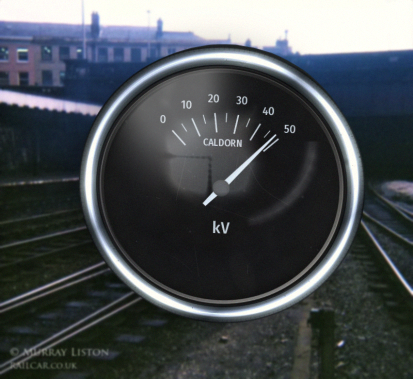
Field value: 47.5 kV
